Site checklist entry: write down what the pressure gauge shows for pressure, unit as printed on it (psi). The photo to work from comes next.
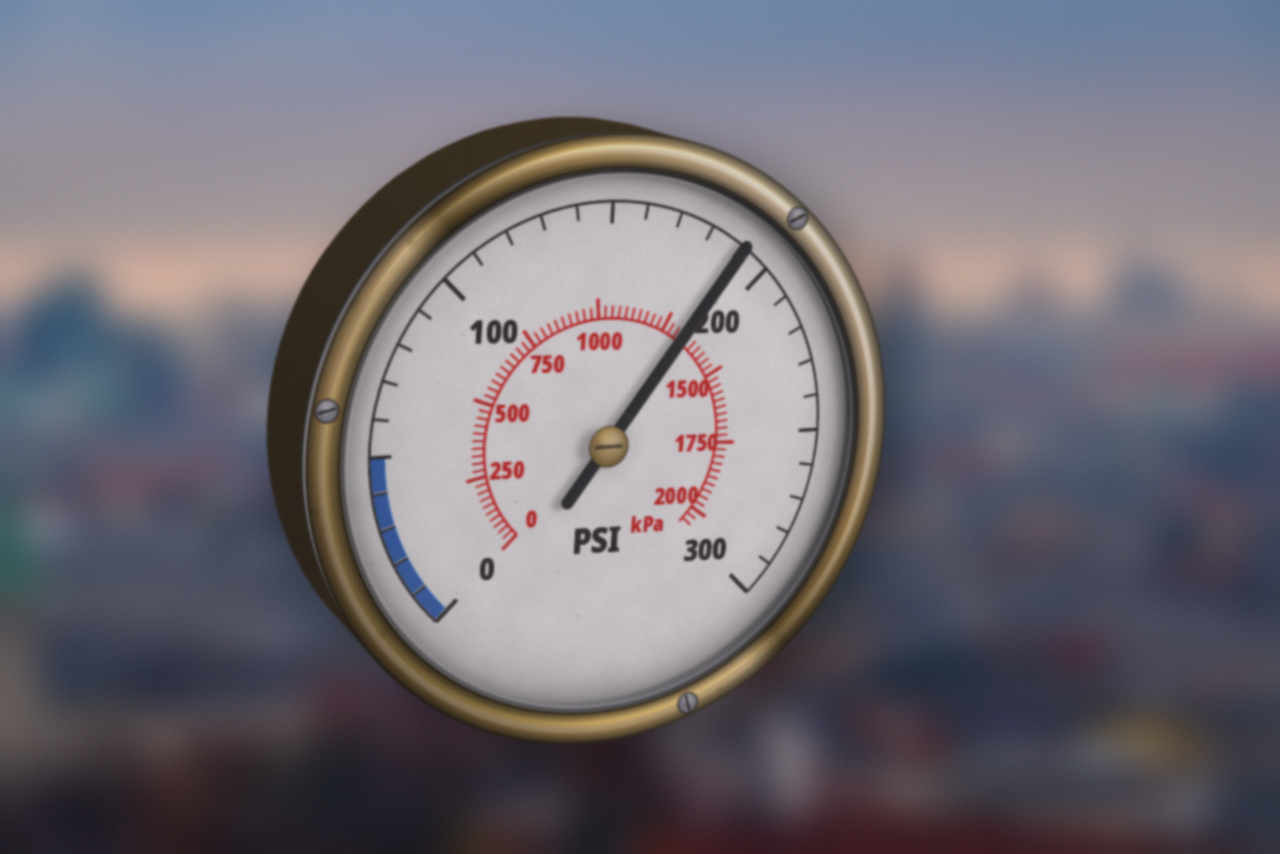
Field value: 190 psi
